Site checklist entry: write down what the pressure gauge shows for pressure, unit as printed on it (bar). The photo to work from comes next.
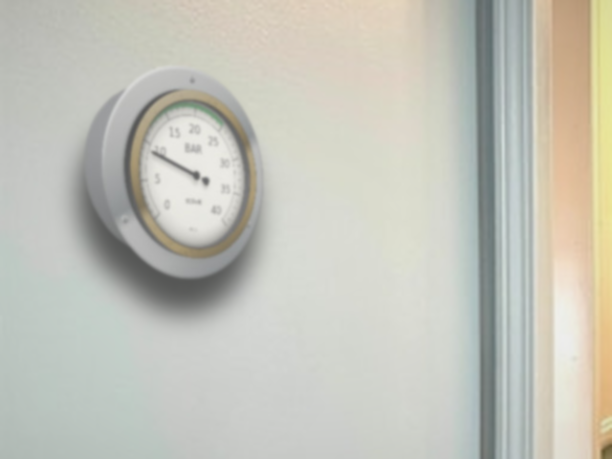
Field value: 9 bar
